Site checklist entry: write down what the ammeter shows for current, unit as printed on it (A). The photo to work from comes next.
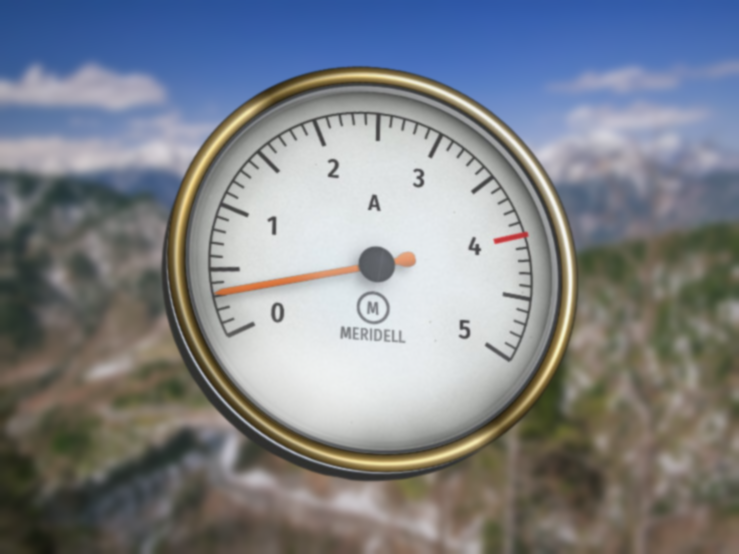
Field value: 0.3 A
